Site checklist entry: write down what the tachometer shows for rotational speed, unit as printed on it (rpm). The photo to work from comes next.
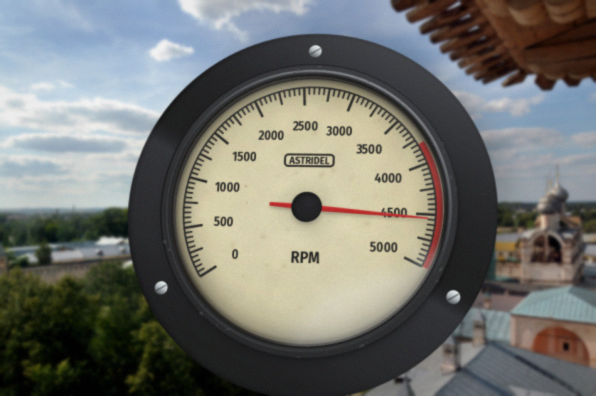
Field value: 4550 rpm
